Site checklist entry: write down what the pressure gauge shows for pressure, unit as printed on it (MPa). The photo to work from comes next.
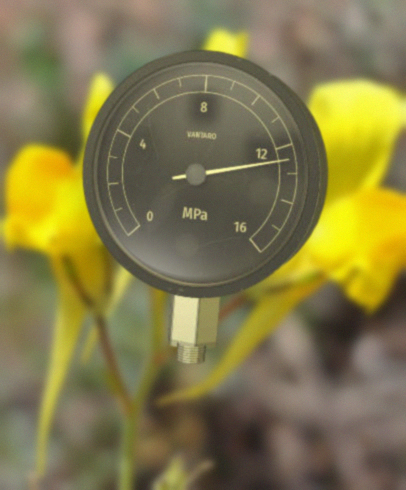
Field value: 12.5 MPa
